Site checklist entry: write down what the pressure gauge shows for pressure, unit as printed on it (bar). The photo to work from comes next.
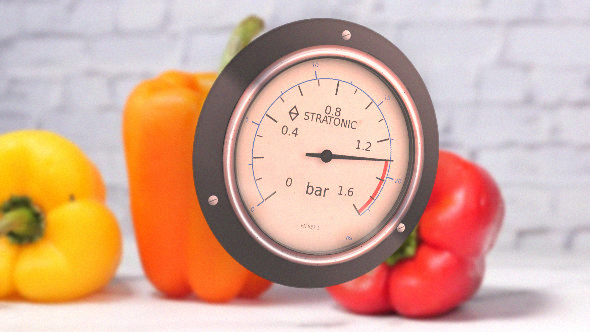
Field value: 1.3 bar
